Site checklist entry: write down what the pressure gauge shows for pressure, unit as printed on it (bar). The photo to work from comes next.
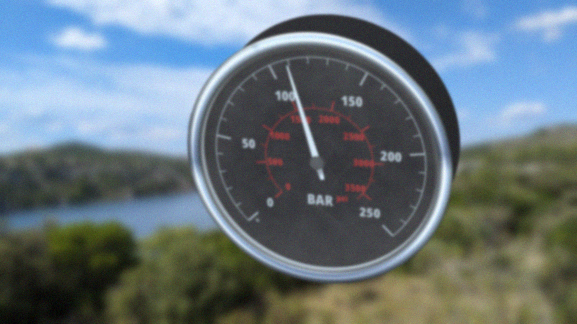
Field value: 110 bar
